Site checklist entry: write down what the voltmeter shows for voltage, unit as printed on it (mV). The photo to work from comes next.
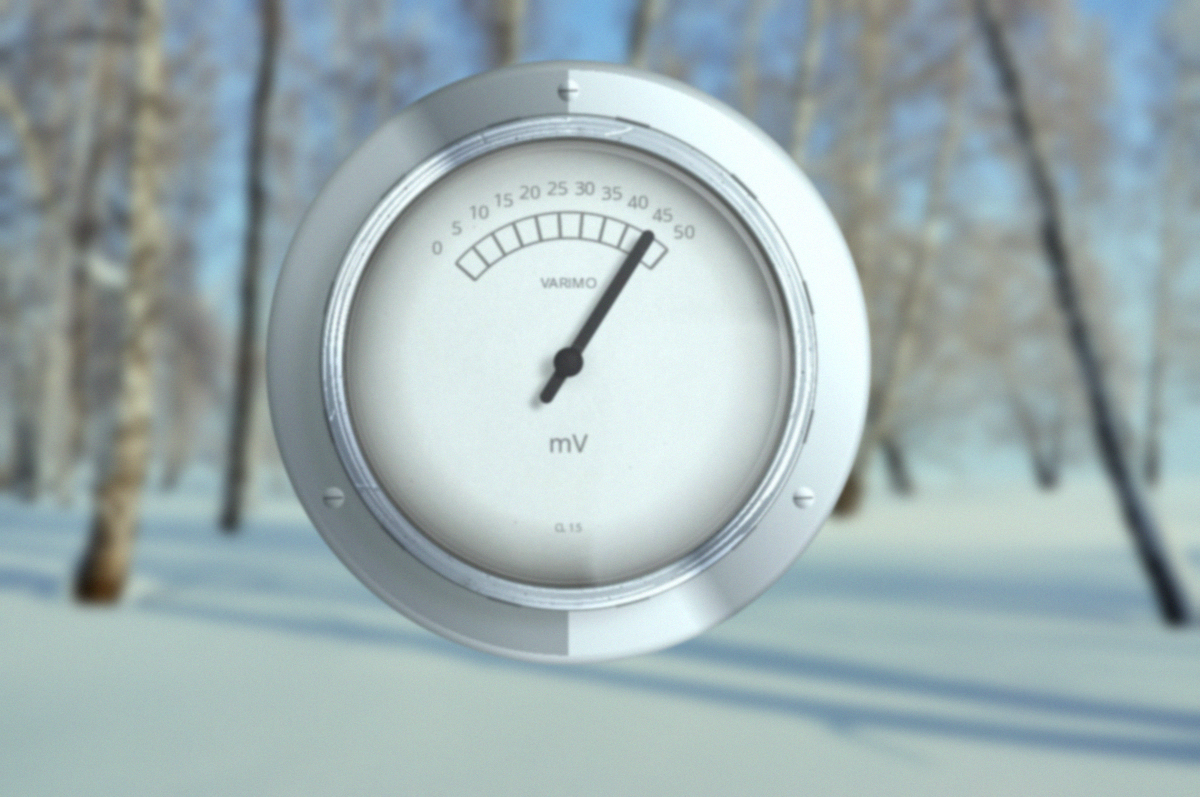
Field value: 45 mV
